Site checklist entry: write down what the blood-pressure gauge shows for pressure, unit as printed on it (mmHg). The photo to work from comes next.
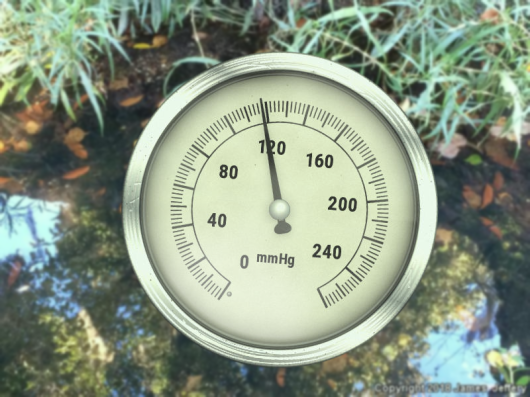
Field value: 118 mmHg
